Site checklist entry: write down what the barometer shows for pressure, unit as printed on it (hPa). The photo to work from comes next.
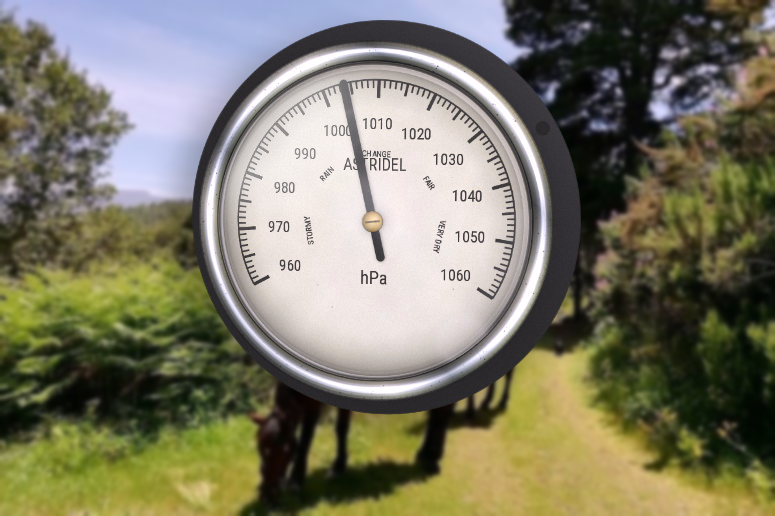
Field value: 1004 hPa
